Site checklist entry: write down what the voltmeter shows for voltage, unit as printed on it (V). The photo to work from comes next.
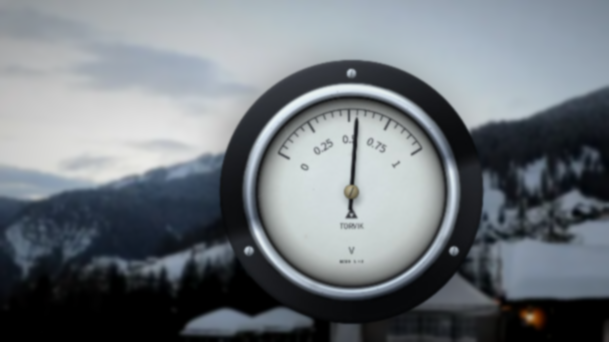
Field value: 0.55 V
